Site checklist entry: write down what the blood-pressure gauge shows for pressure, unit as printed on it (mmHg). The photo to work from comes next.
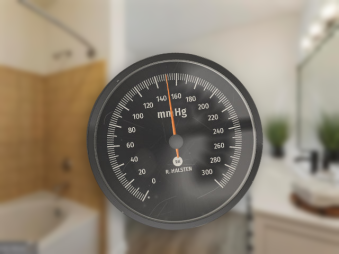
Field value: 150 mmHg
